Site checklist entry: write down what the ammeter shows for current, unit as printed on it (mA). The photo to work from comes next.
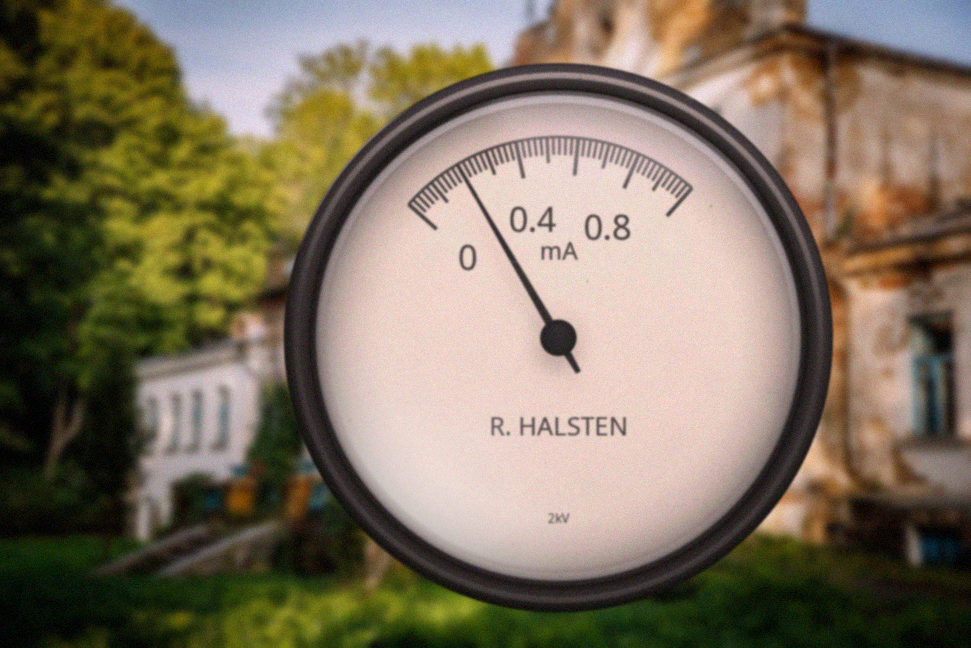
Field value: 0.2 mA
